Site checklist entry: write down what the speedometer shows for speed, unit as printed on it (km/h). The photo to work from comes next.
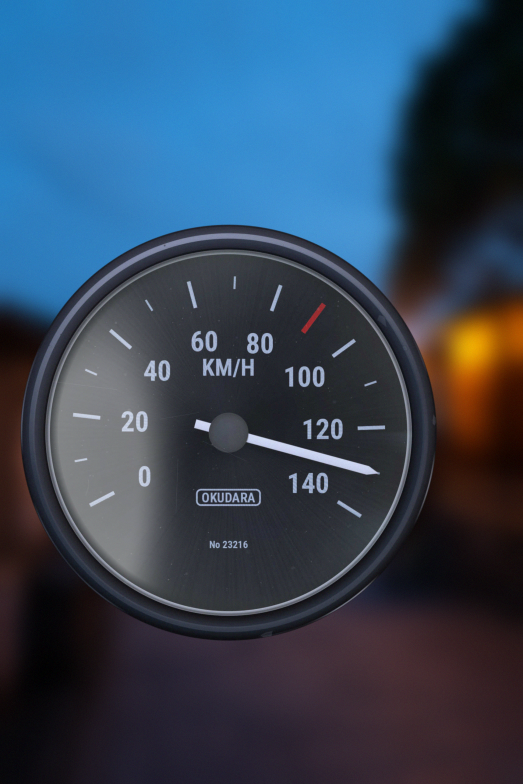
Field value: 130 km/h
